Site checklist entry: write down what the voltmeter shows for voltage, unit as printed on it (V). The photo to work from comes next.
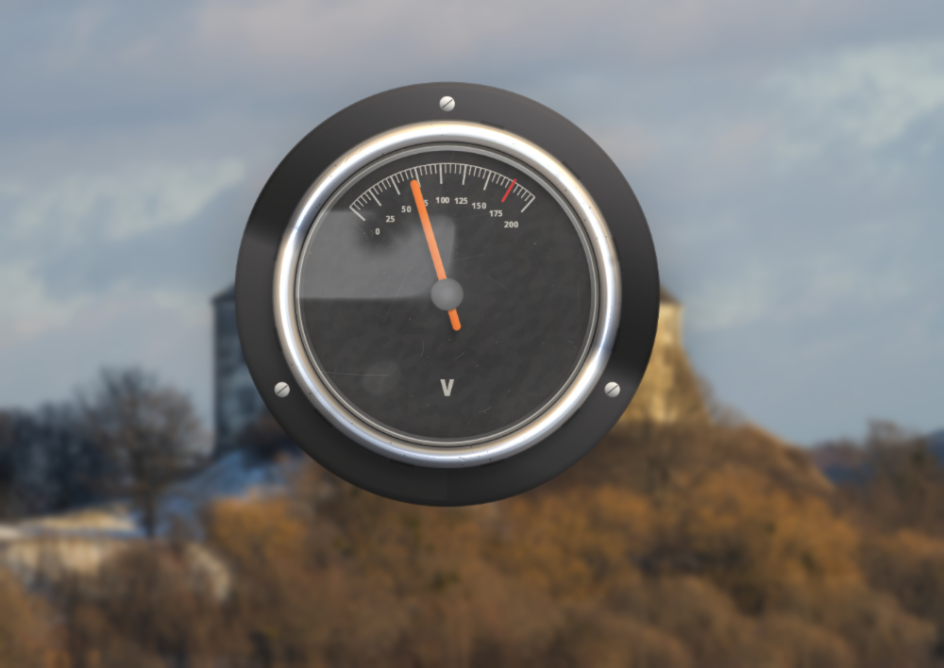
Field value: 70 V
